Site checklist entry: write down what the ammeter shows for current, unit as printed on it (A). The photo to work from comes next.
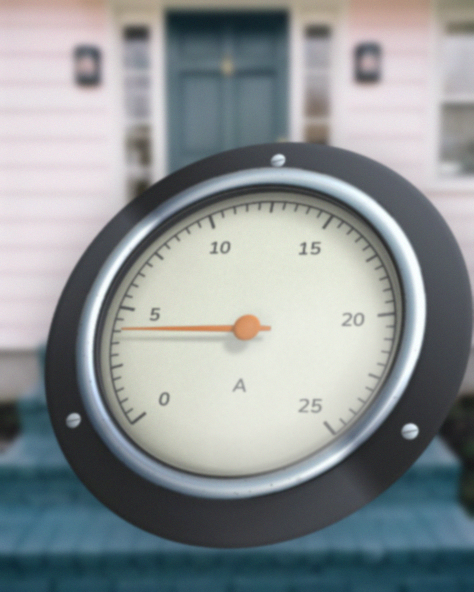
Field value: 4 A
